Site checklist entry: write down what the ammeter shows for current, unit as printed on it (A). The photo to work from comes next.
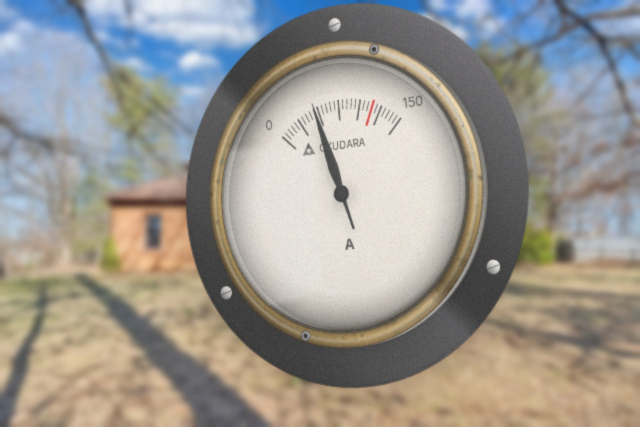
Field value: 50 A
